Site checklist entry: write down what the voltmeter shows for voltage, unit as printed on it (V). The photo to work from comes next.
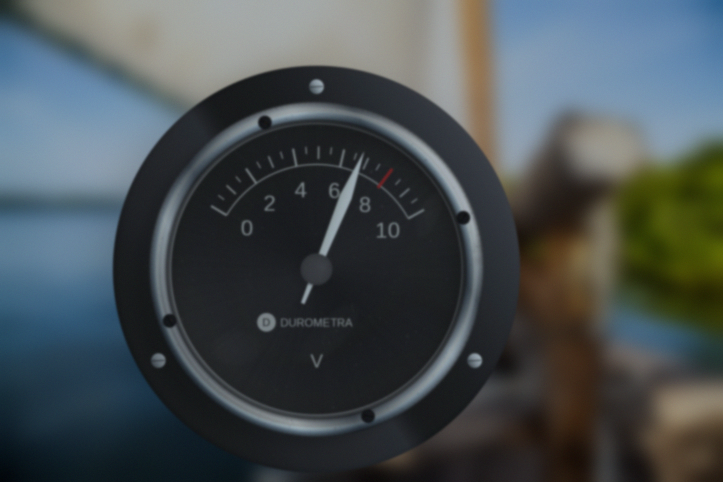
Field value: 6.75 V
